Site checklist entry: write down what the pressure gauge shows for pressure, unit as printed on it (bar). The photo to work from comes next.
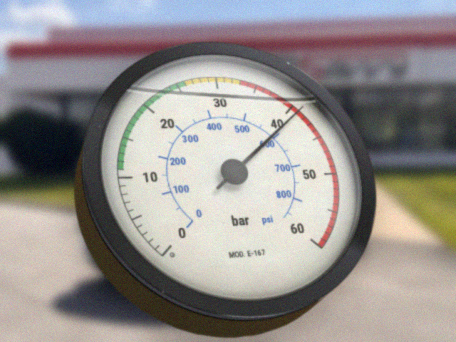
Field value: 41 bar
